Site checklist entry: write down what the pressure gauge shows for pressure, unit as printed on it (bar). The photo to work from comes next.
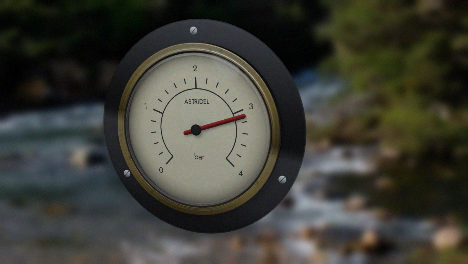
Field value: 3.1 bar
